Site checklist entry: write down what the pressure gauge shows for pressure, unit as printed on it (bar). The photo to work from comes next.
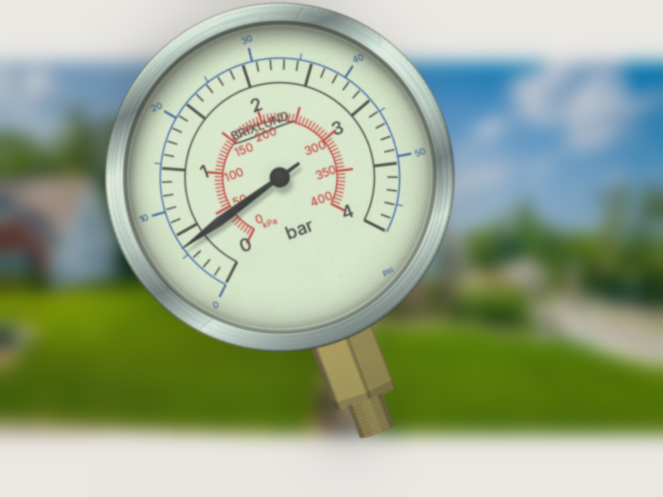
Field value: 0.4 bar
